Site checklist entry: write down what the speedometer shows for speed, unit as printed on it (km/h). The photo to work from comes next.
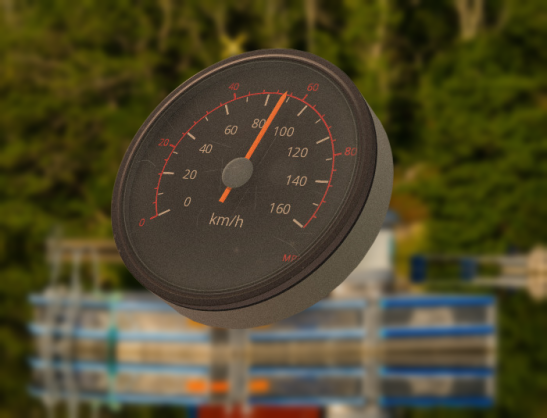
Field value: 90 km/h
